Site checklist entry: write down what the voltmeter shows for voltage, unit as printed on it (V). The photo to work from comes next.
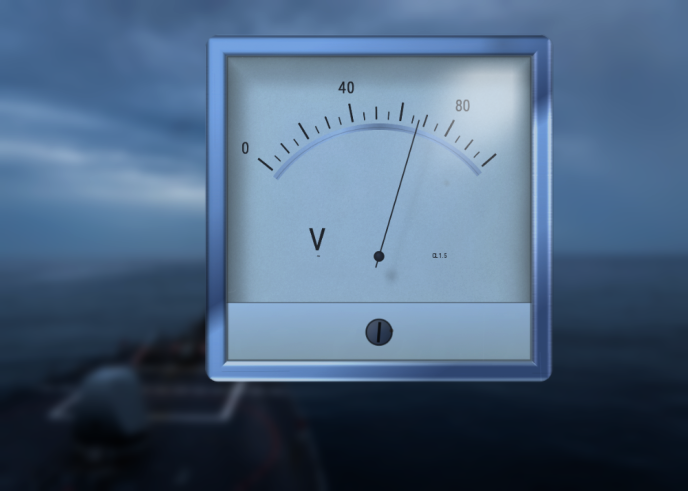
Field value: 67.5 V
